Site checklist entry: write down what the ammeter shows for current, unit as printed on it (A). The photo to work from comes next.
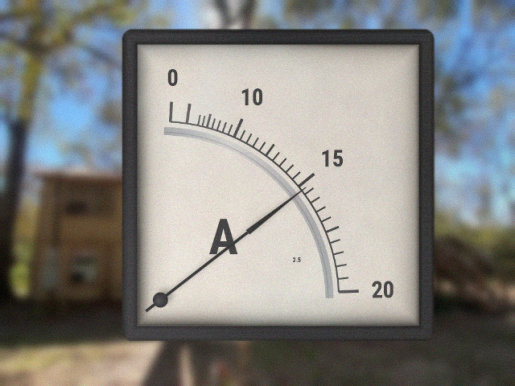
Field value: 15.25 A
